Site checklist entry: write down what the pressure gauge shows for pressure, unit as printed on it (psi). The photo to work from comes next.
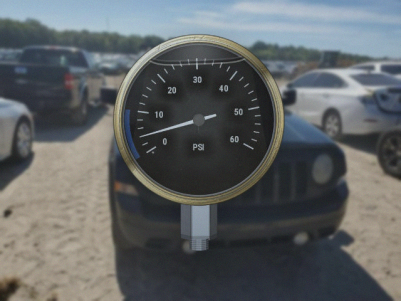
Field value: 4 psi
